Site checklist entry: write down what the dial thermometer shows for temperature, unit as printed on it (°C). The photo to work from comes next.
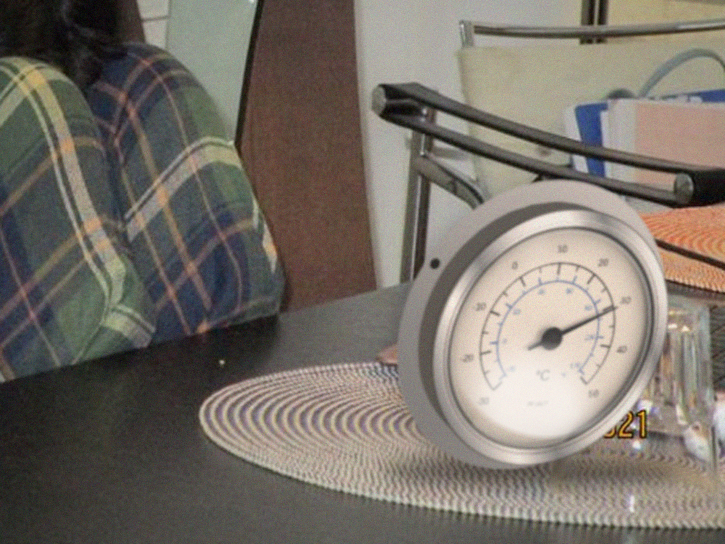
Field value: 30 °C
